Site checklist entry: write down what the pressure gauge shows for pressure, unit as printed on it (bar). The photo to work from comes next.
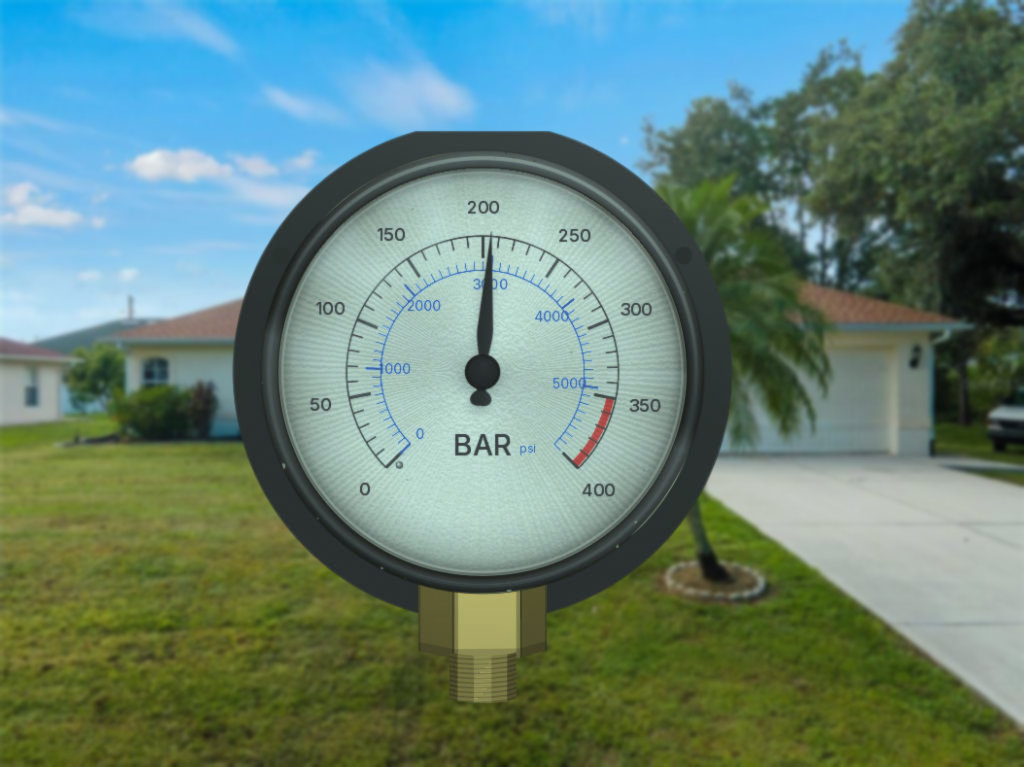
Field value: 205 bar
